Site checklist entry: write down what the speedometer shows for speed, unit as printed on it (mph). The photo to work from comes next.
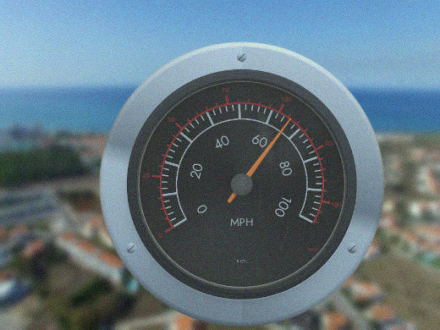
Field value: 66 mph
